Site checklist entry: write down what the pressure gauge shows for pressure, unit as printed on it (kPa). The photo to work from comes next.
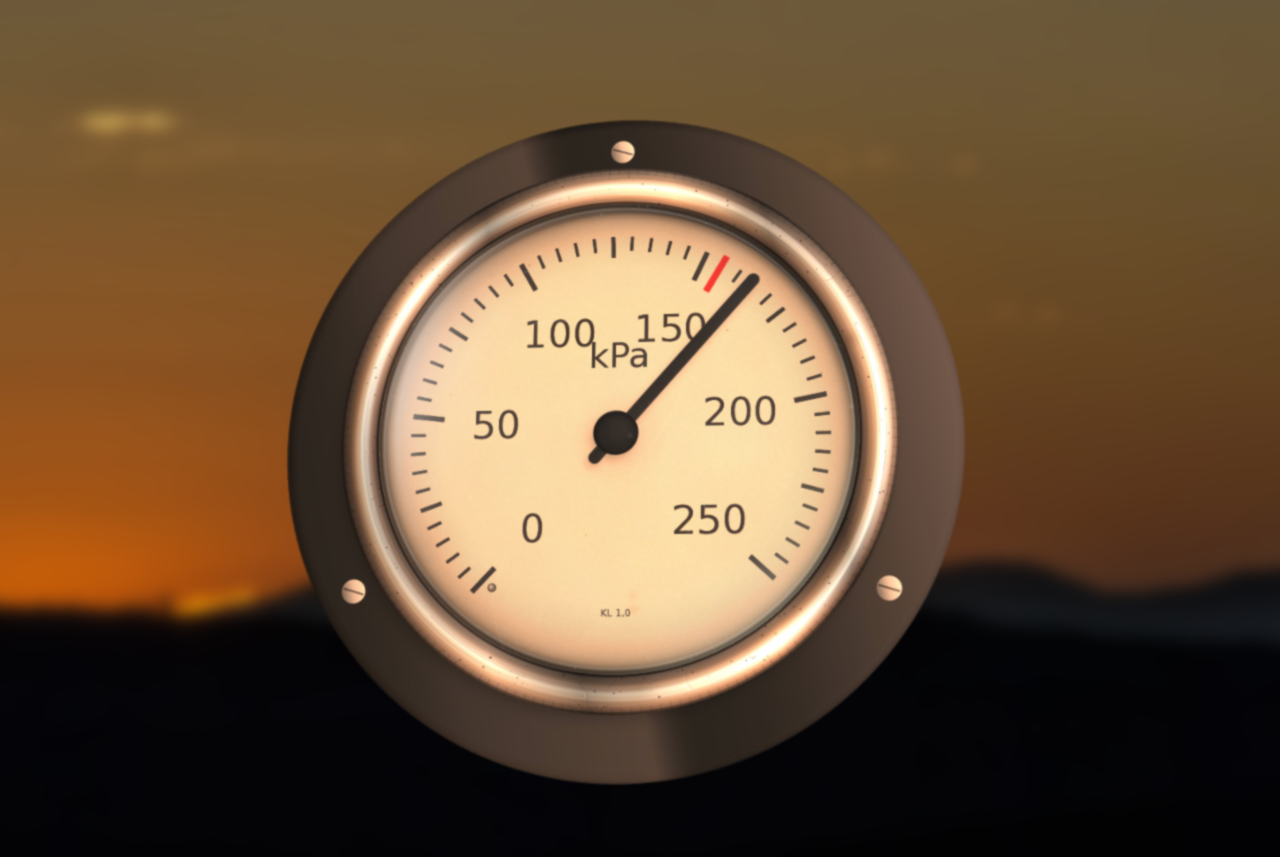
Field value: 165 kPa
